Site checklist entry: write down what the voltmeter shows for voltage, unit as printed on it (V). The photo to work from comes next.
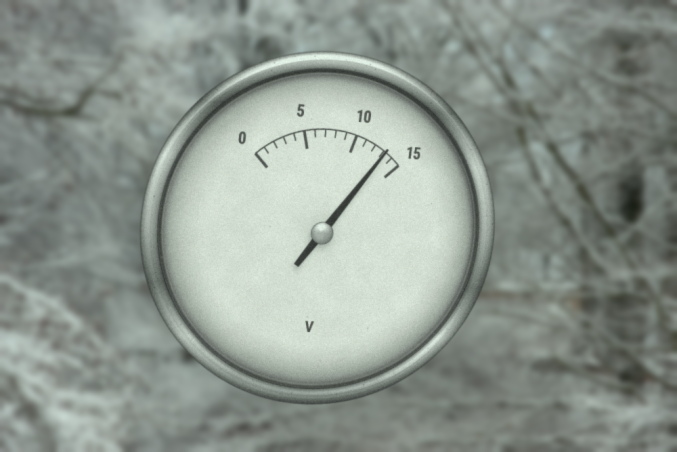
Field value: 13 V
